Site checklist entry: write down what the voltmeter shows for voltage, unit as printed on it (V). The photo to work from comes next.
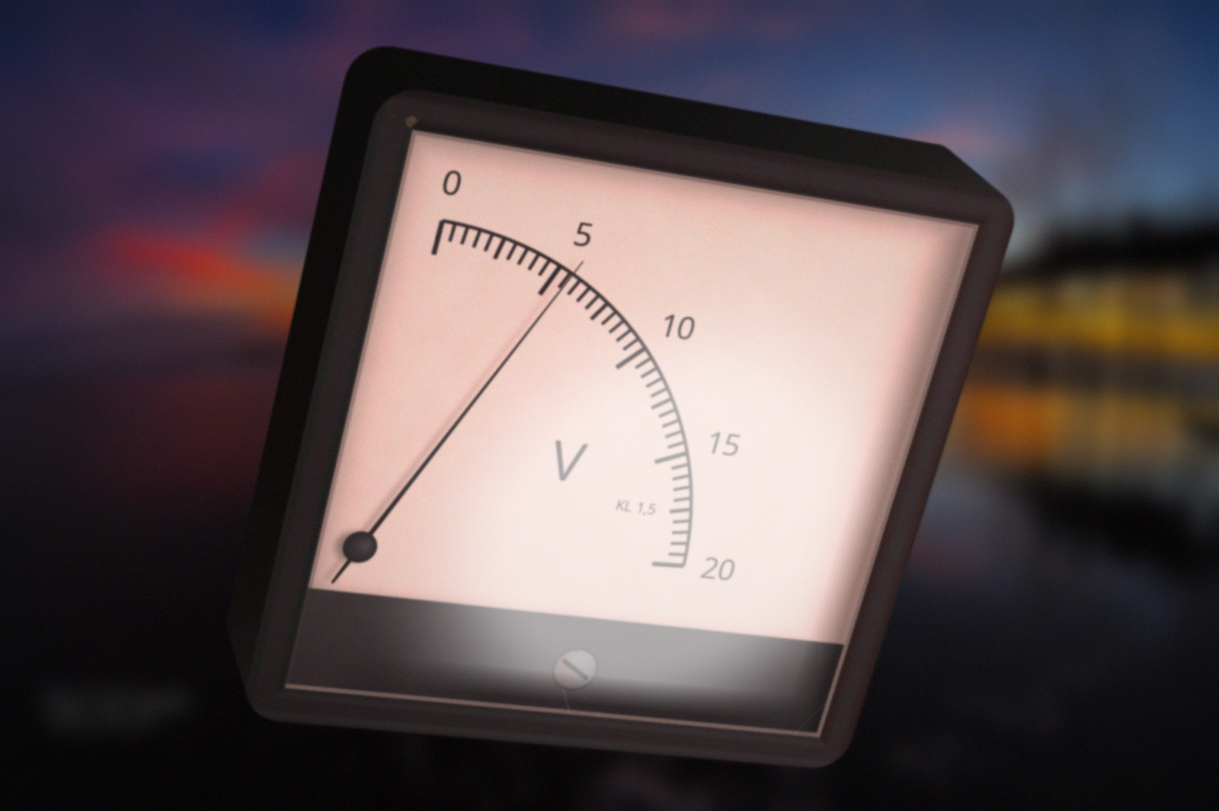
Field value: 5.5 V
